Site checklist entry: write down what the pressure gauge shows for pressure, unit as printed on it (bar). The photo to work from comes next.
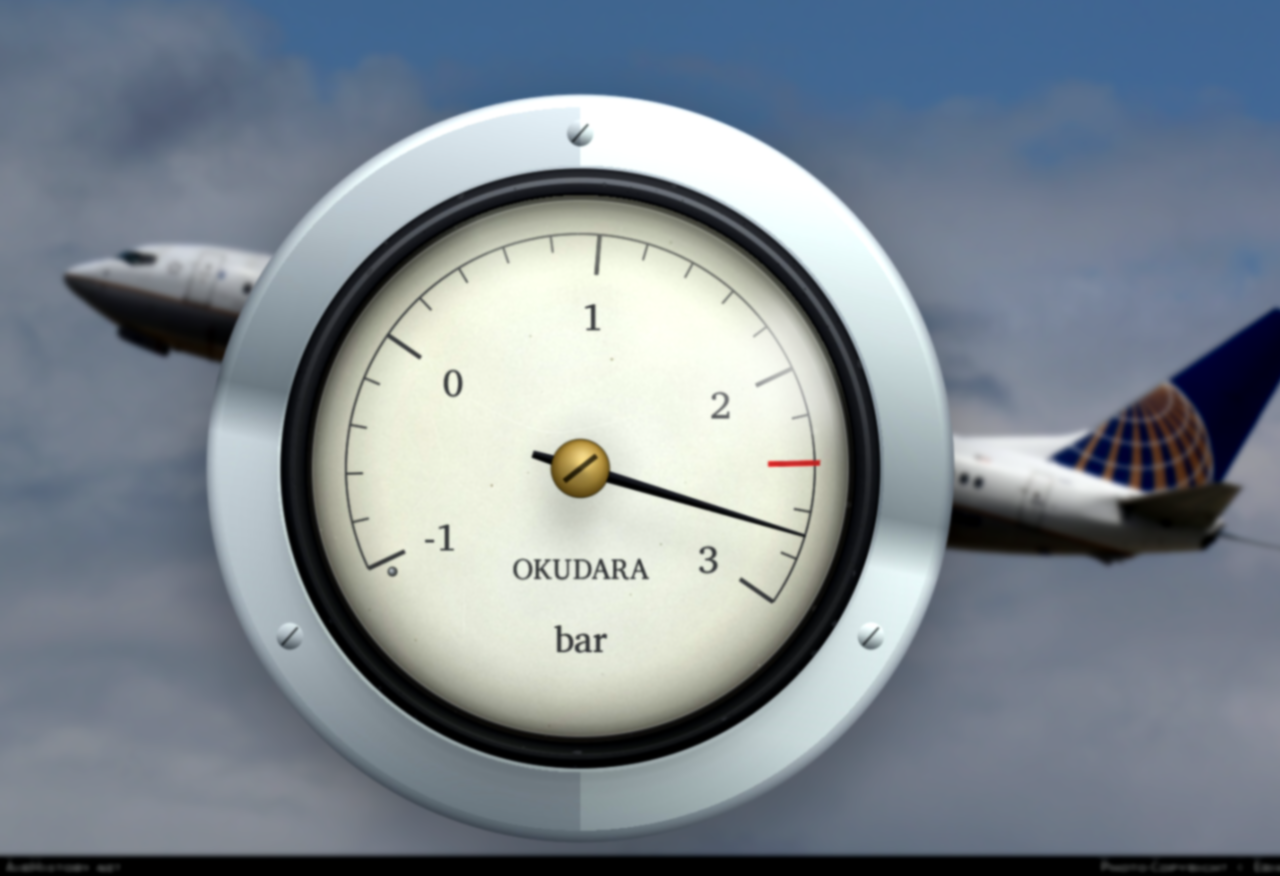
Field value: 2.7 bar
